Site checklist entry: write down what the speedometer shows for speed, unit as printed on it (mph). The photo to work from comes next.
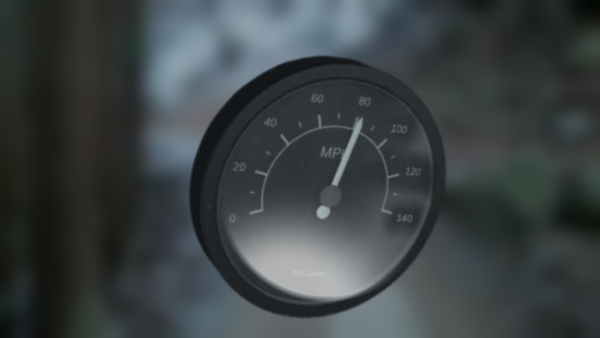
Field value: 80 mph
